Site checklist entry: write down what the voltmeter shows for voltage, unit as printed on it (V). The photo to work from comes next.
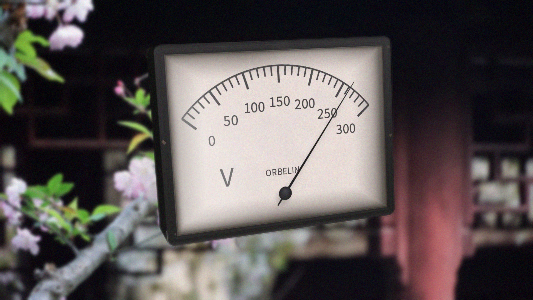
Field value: 260 V
